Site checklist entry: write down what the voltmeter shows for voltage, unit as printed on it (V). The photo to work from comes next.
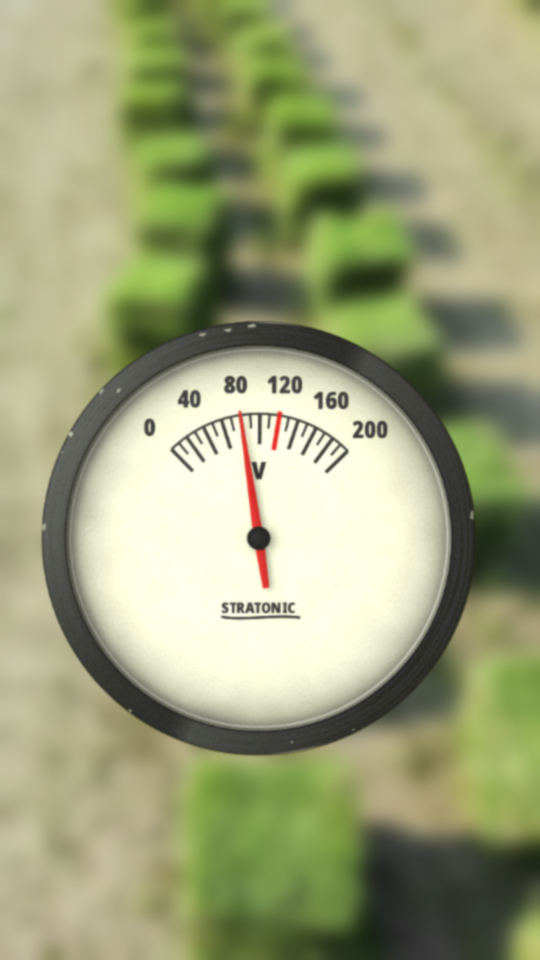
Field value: 80 V
